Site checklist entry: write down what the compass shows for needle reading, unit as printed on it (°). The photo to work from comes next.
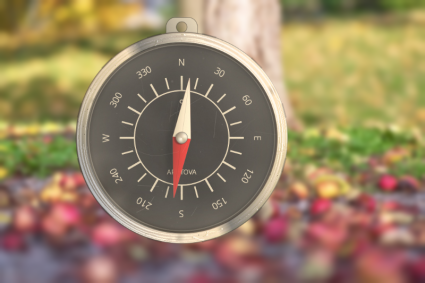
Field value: 187.5 °
